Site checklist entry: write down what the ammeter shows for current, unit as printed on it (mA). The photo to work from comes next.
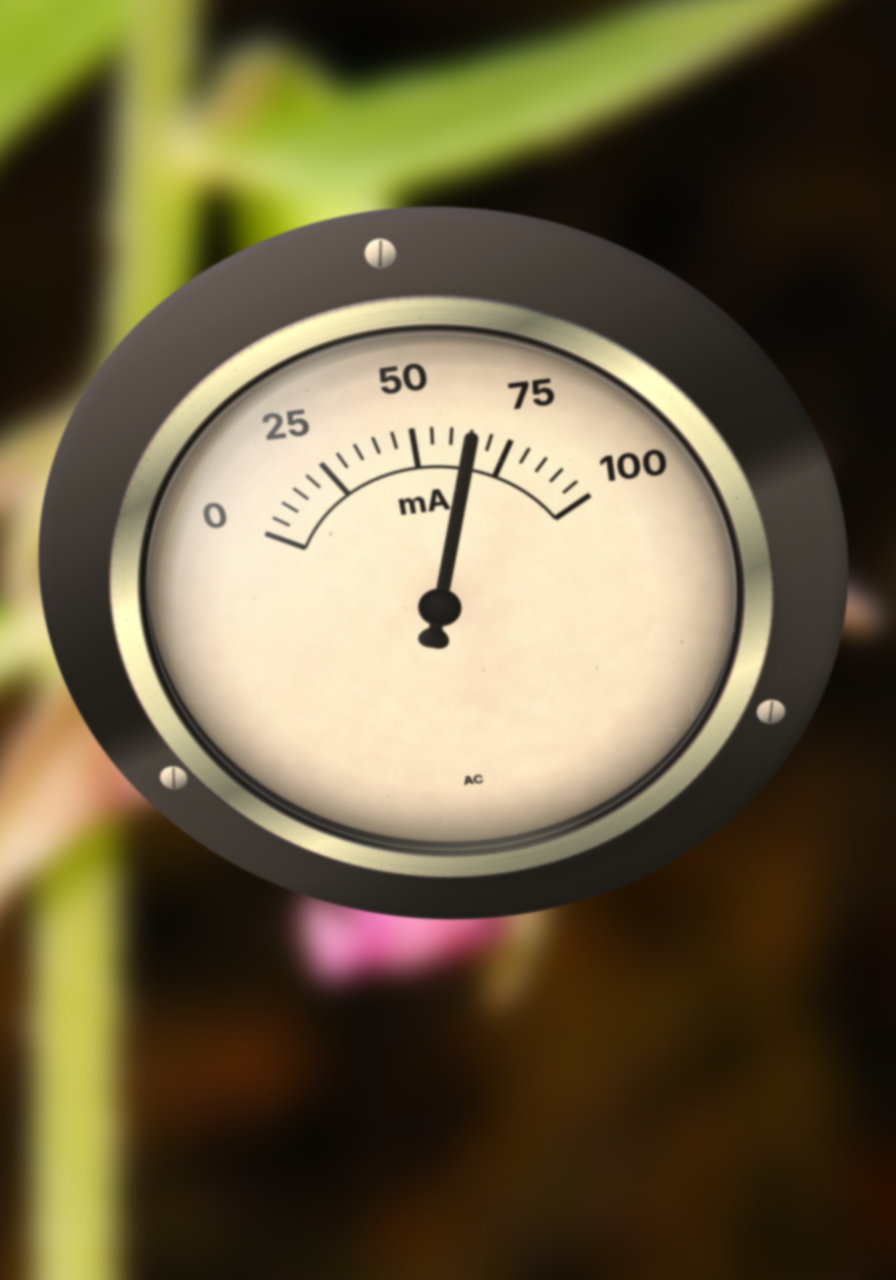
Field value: 65 mA
